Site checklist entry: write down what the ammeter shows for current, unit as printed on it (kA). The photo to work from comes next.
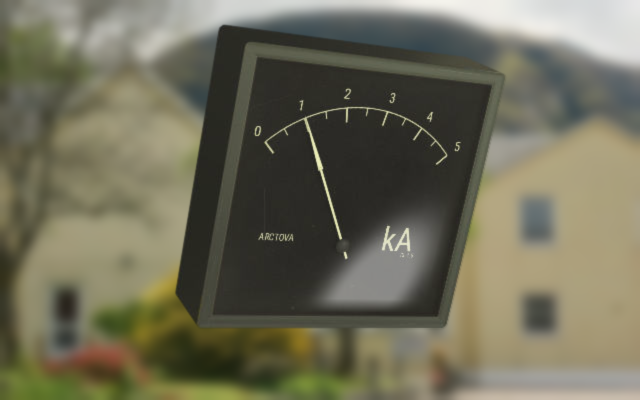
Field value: 1 kA
